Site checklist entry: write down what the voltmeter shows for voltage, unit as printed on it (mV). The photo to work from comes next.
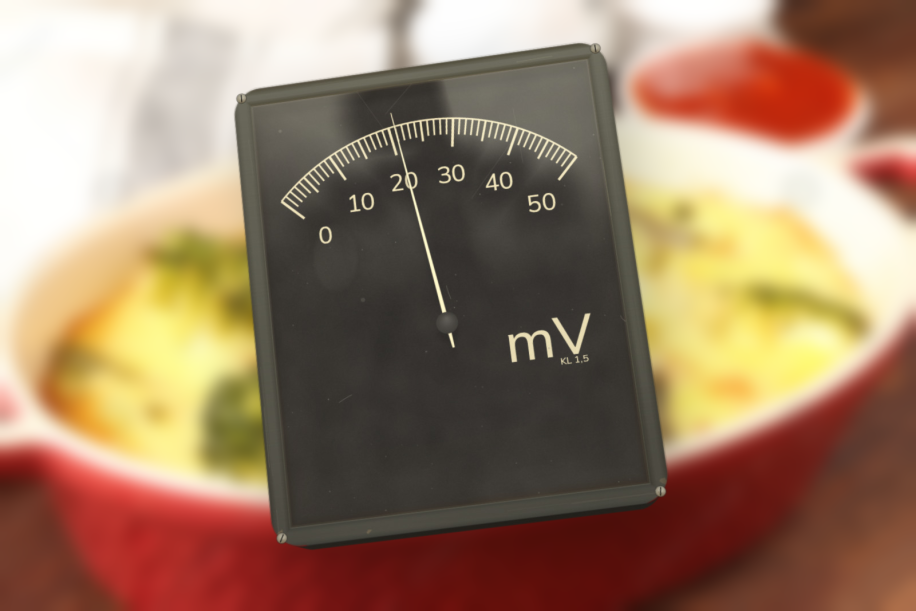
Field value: 21 mV
